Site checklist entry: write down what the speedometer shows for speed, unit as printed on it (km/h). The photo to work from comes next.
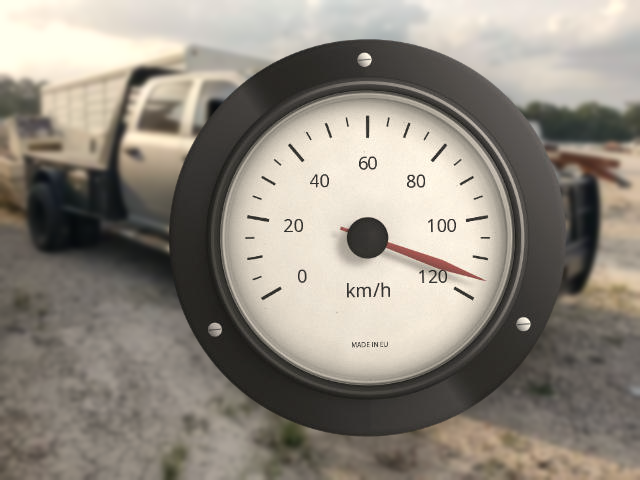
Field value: 115 km/h
